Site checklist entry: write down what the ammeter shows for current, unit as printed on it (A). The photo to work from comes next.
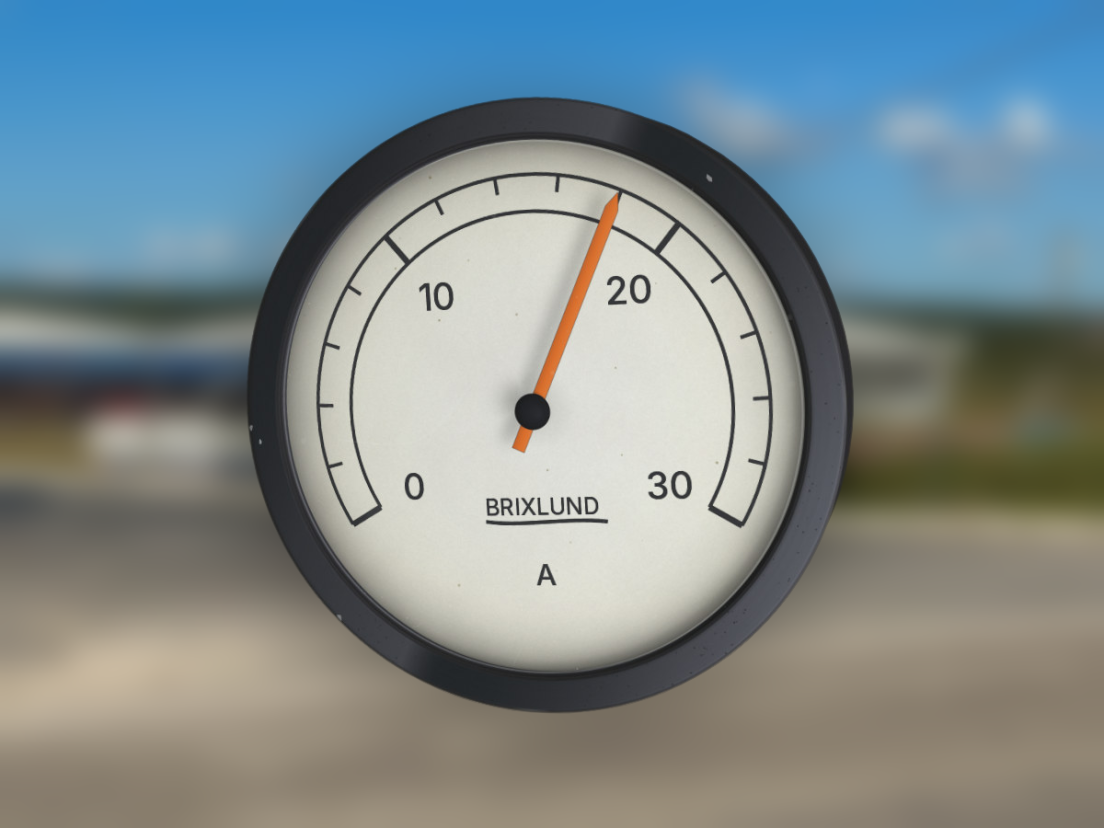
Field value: 18 A
